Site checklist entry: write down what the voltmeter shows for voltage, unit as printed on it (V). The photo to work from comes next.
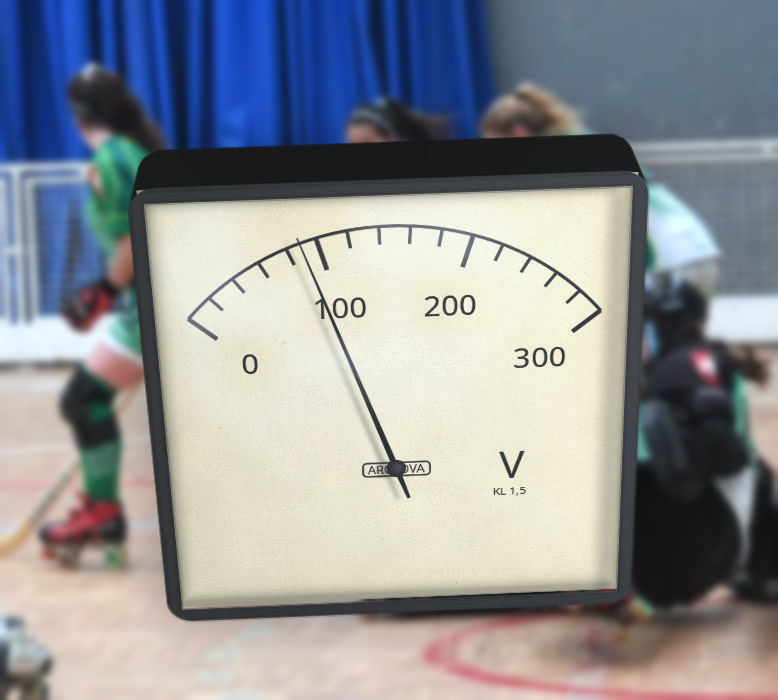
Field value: 90 V
